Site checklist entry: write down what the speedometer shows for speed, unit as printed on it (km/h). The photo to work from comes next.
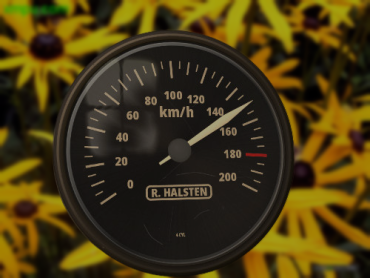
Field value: 150 km/h
